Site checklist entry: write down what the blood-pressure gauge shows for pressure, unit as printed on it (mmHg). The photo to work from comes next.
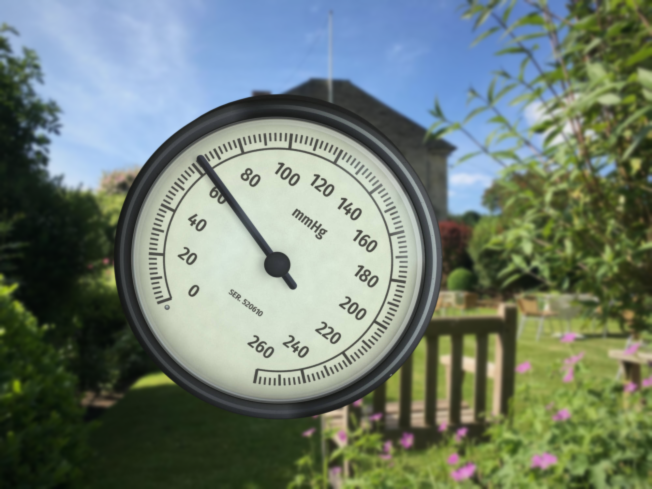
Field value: 64 mmHg
